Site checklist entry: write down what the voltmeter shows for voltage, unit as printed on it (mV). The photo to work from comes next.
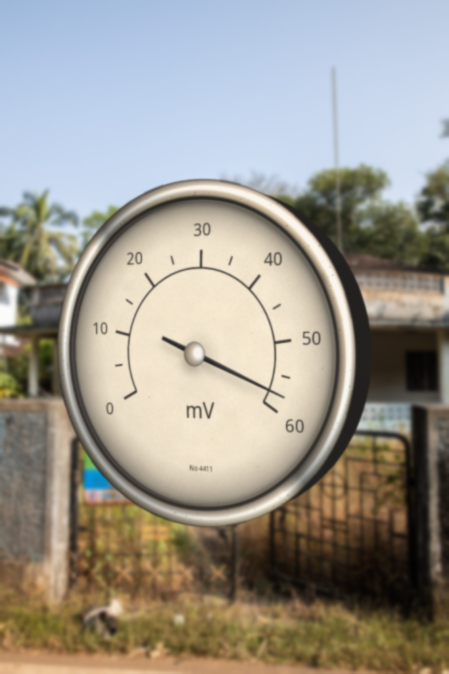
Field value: 57.5 mV
